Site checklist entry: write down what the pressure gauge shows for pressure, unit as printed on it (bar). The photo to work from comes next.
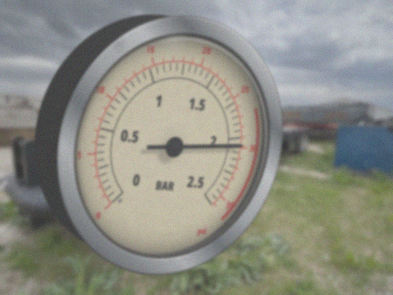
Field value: 2.05 bar
